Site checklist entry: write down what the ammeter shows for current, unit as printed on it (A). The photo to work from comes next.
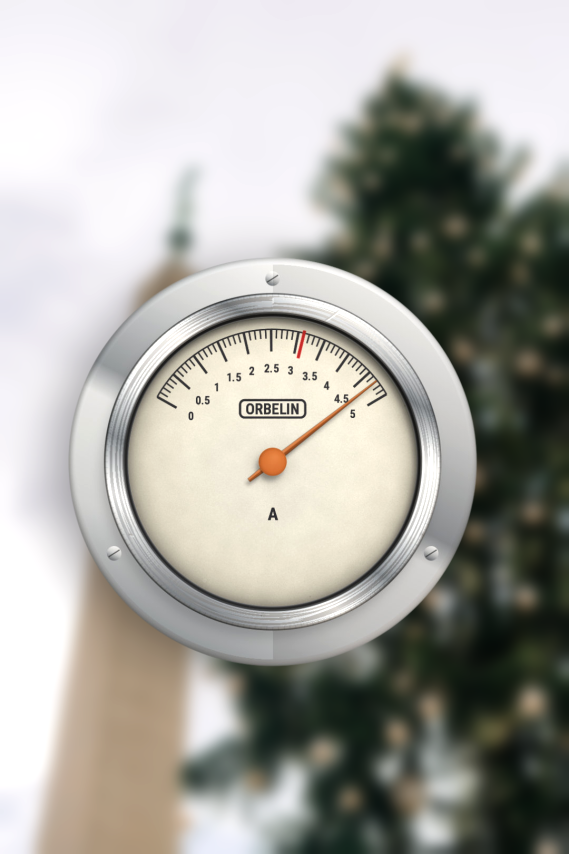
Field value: 4.7 A
